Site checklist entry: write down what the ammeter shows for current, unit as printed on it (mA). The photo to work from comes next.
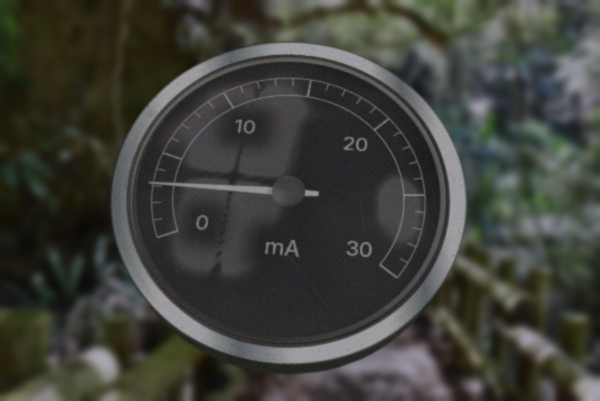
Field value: 3 mA
